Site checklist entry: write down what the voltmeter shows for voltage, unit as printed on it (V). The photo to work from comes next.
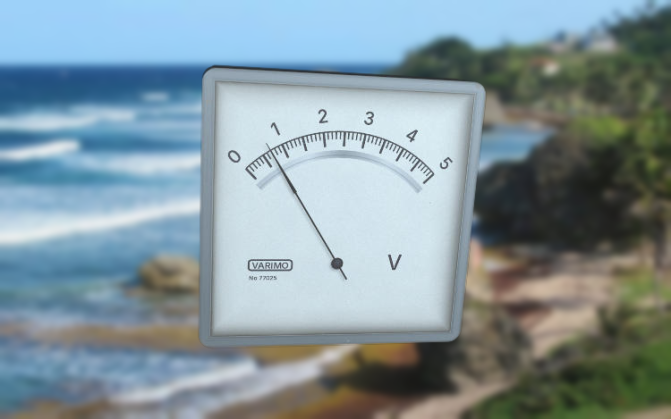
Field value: 0.7 V
